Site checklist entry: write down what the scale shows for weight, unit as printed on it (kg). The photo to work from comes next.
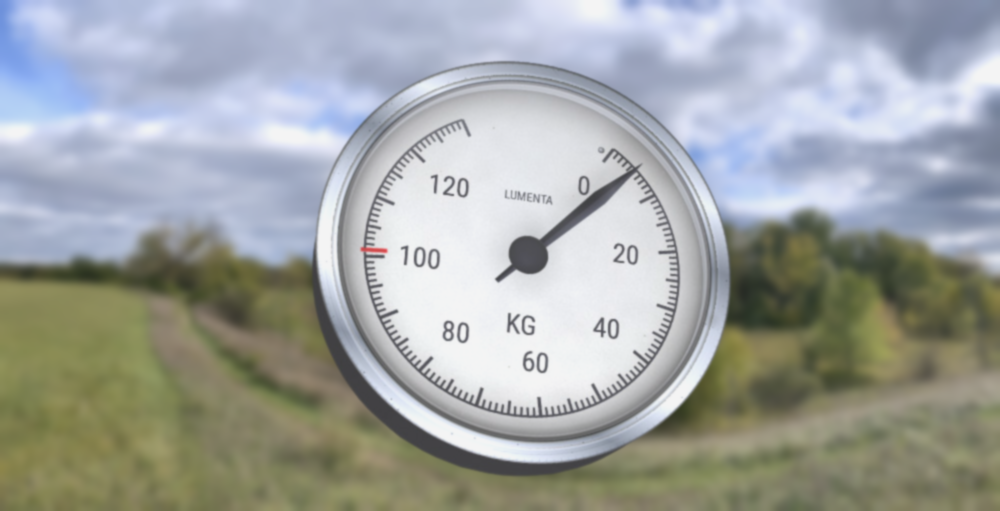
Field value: 5 kg
